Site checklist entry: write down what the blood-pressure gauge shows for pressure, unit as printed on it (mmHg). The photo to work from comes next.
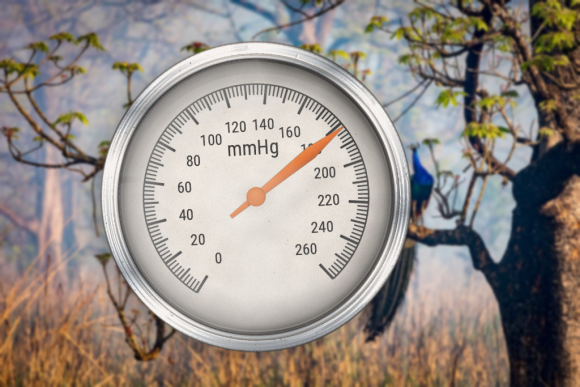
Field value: 182 mmHg
